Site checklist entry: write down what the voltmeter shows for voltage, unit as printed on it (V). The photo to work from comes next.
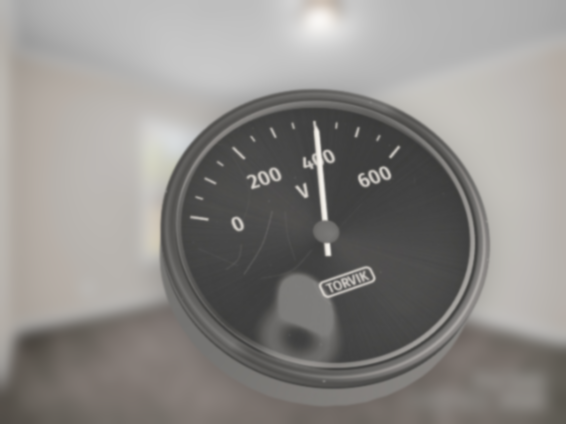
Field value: 400 V
